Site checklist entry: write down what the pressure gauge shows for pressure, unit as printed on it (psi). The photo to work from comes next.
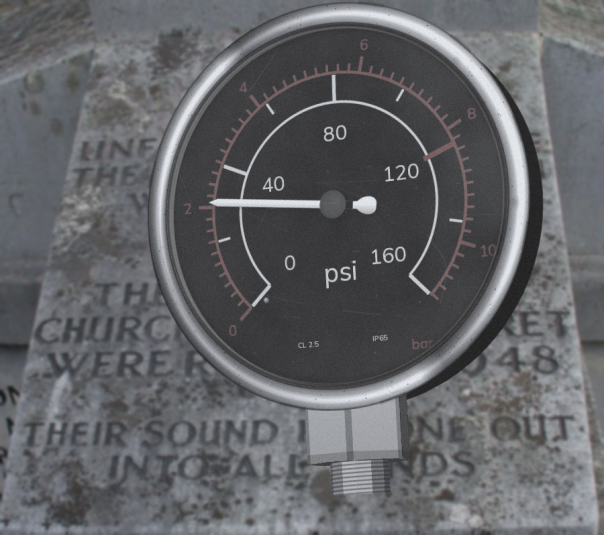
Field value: 30 psi
